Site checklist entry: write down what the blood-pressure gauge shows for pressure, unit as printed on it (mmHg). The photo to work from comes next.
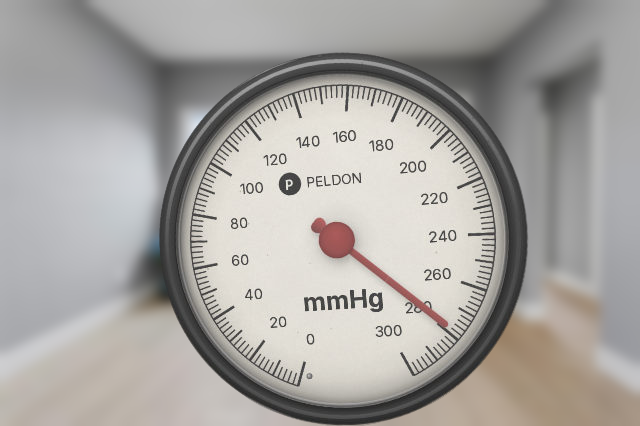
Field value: 278 mmHg
